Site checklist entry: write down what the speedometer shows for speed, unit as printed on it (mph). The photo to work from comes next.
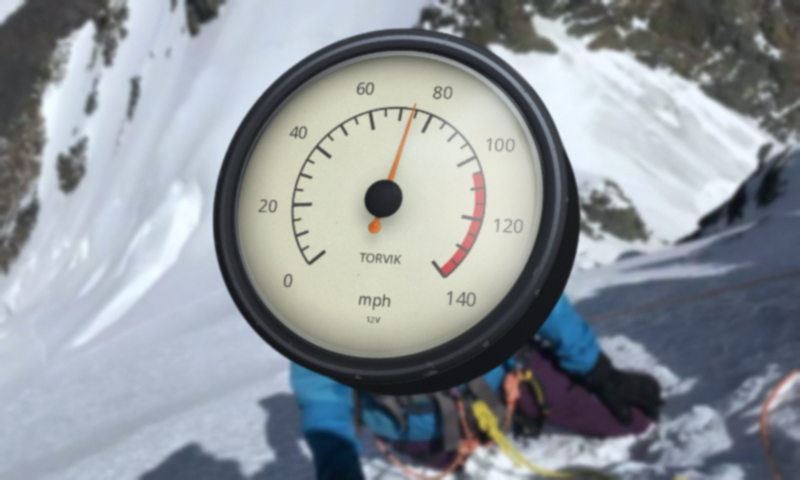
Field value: 75 mph
